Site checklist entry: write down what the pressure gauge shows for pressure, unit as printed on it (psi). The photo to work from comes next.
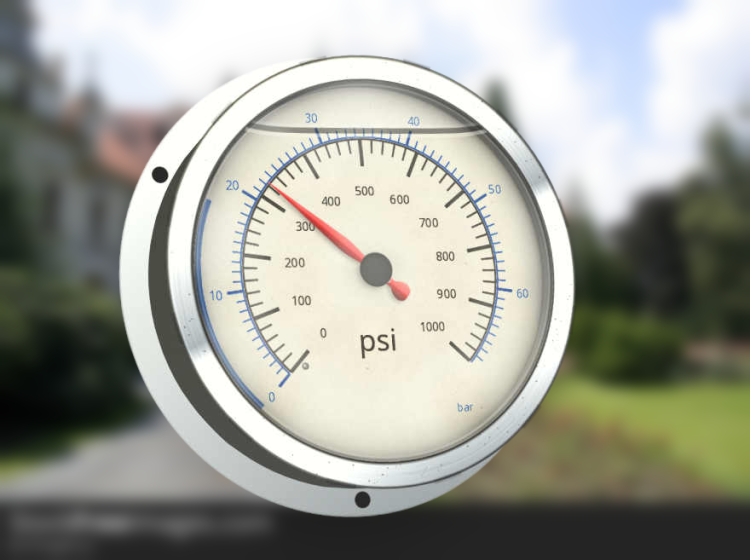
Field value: 320 psi
